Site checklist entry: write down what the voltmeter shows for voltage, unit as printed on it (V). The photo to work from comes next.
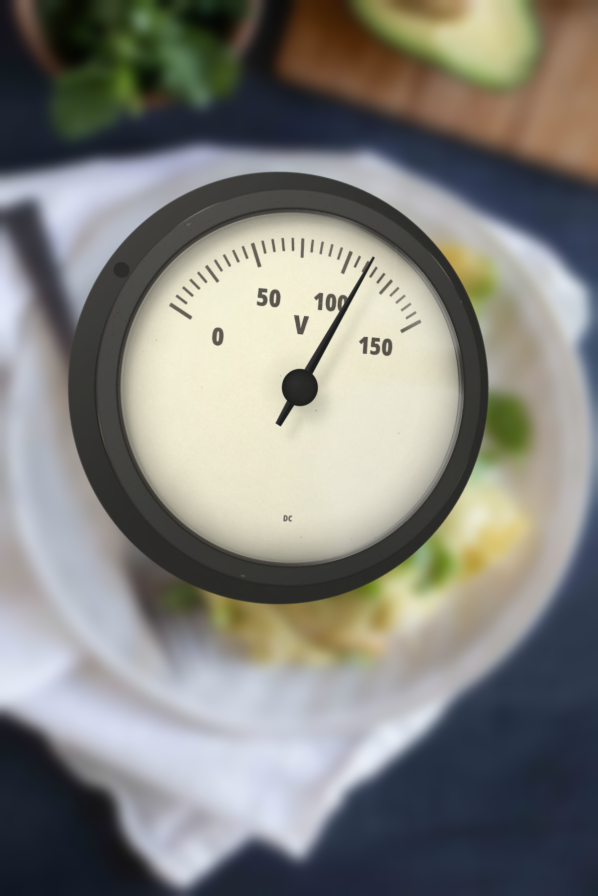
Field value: 110 V
